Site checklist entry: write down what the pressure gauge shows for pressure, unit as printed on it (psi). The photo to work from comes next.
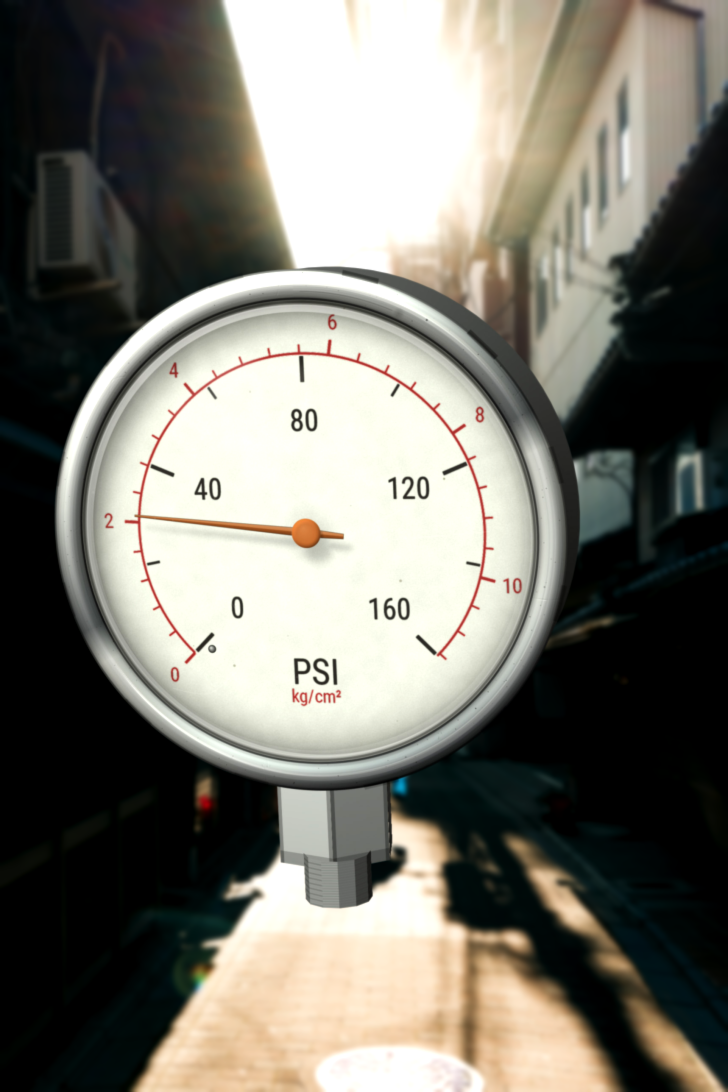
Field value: 30 psi
